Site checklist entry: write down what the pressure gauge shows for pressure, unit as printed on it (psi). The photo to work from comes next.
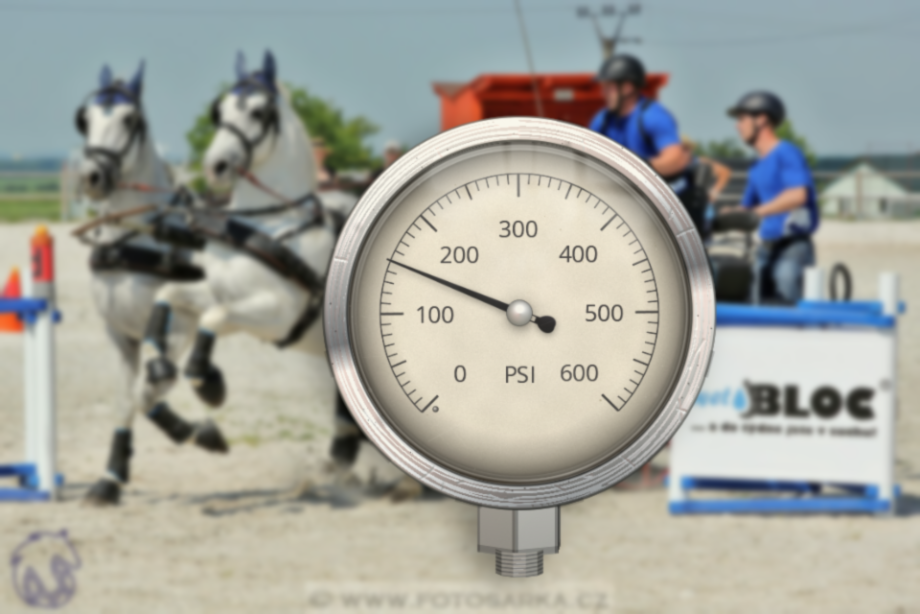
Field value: 150 psi
